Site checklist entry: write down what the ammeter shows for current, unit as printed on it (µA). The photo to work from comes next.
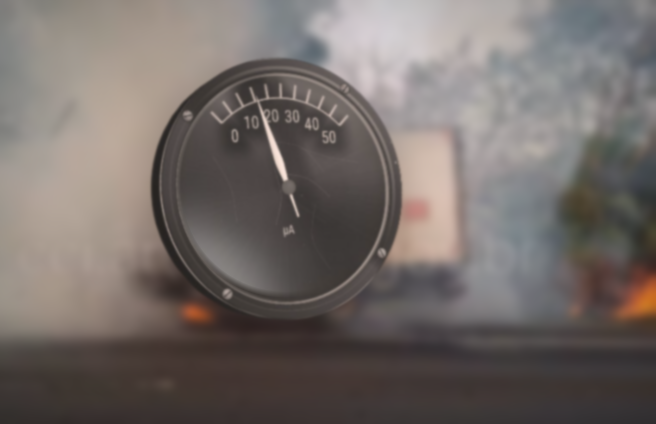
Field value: 15 µA
